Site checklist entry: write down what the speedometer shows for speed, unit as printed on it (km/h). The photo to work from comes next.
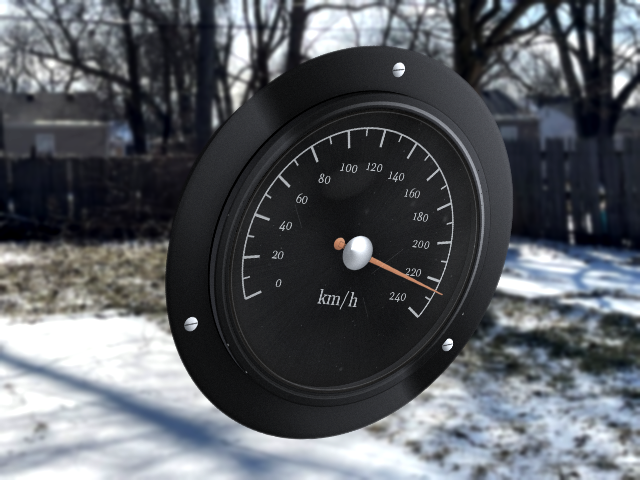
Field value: 225 km/h
